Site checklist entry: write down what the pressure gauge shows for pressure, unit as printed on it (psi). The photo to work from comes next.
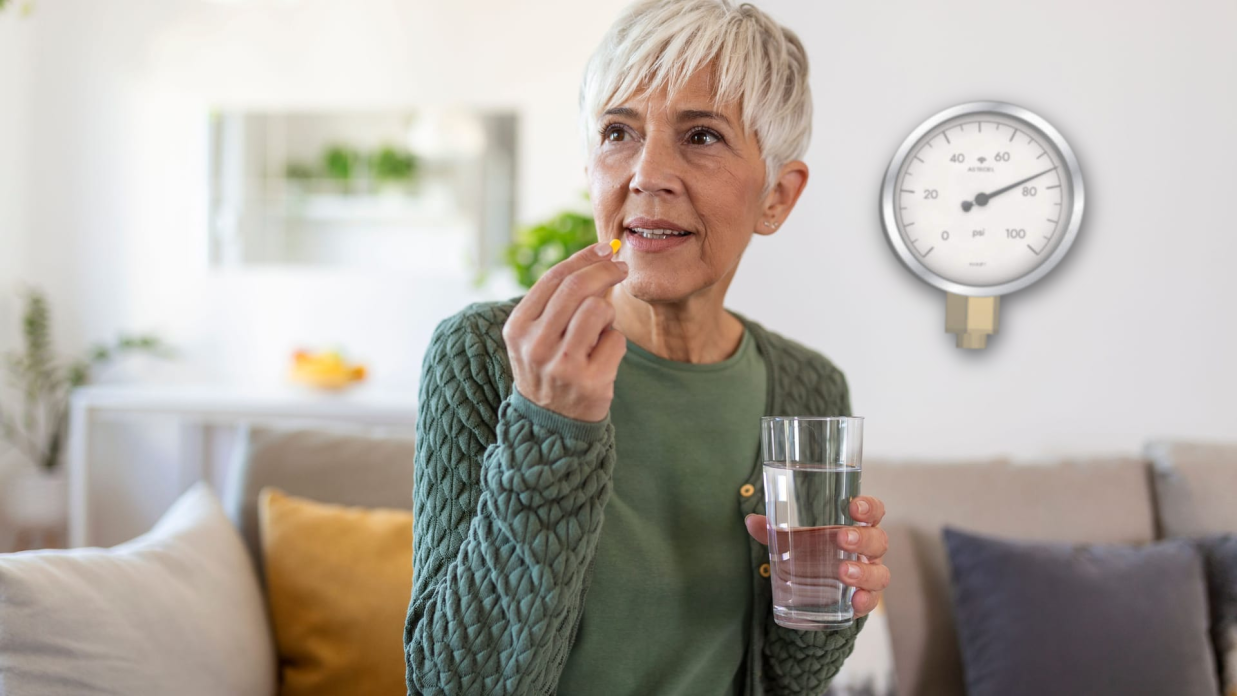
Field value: 75 psi
